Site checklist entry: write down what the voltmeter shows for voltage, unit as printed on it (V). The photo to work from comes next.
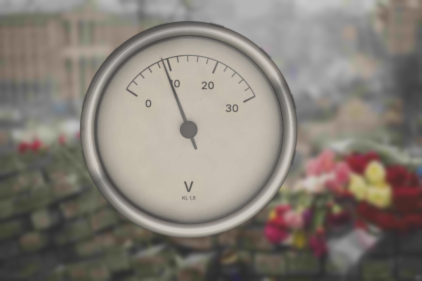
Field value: 9 V
